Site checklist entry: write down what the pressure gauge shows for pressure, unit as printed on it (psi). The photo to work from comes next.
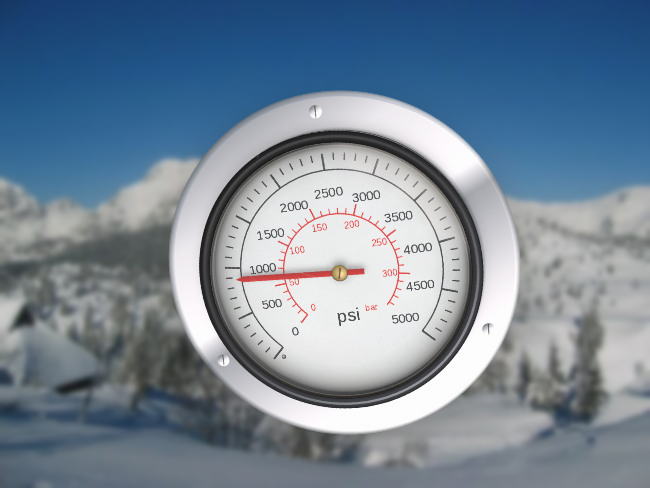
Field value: 900 psi
